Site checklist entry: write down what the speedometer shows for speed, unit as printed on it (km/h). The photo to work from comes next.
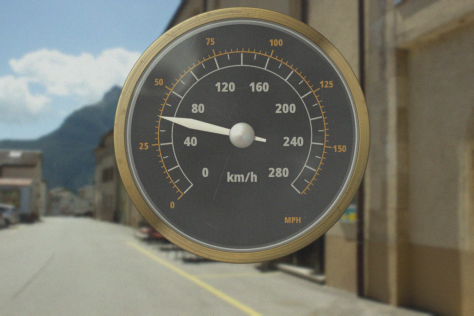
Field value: 60 km/h
